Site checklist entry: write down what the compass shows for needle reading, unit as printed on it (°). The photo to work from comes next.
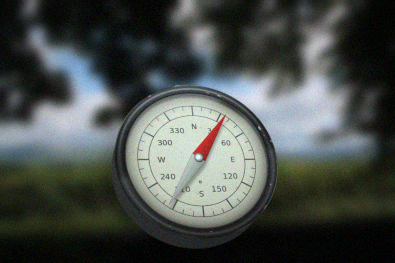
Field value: 35 °
